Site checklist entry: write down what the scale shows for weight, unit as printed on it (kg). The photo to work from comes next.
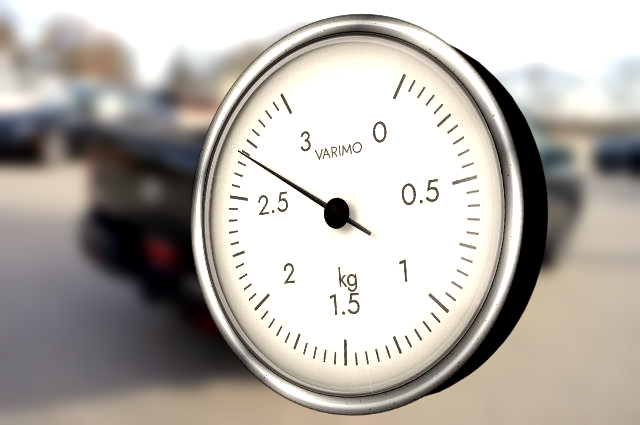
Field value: 2.7 kg
